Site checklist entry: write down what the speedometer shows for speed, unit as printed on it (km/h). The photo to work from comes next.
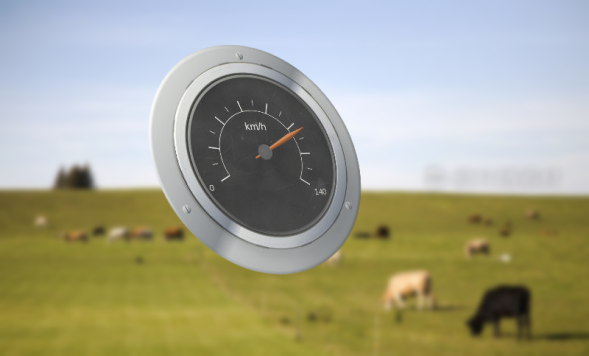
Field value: 105 km/h
